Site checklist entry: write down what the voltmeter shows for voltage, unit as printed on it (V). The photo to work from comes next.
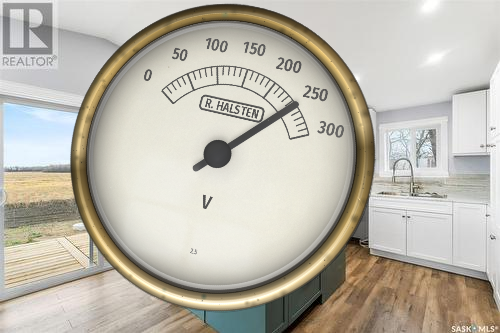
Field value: 250 V
